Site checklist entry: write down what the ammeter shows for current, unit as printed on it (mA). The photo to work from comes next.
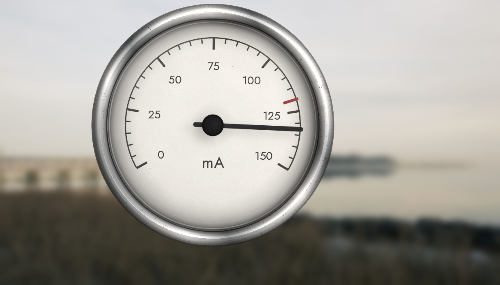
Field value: 132.5 mA
